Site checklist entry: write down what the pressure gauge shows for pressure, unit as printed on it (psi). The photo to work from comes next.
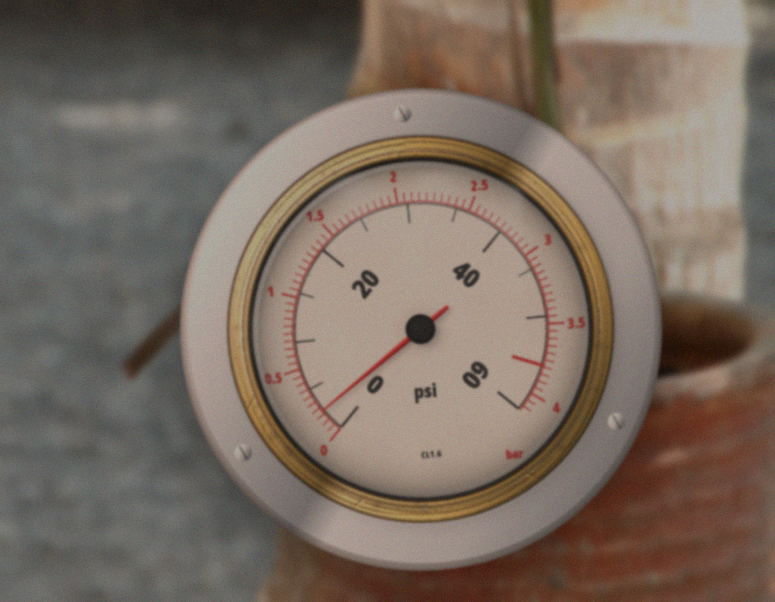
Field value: 2.5 psi
